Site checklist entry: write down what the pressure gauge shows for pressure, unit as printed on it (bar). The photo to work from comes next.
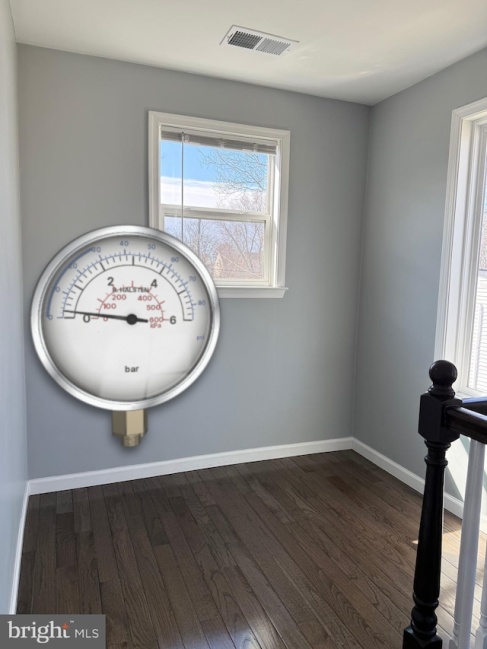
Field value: 0.2 bar
